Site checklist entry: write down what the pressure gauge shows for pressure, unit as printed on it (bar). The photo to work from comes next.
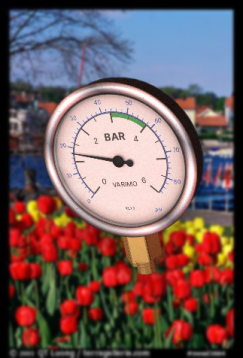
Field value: 1.25 bar
